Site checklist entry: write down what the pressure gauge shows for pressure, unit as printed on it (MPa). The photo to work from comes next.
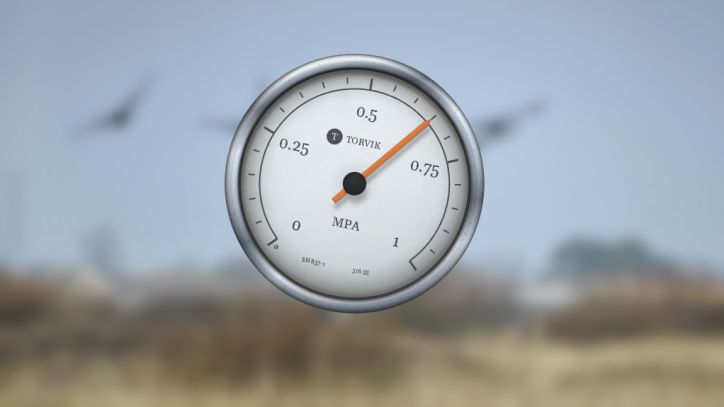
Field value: 0.65 MPa
